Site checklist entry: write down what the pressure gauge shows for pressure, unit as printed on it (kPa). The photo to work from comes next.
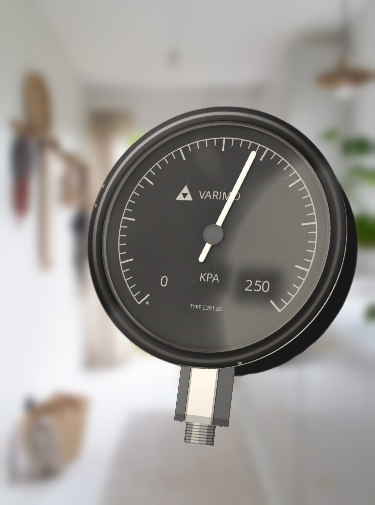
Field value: 145 kPa
